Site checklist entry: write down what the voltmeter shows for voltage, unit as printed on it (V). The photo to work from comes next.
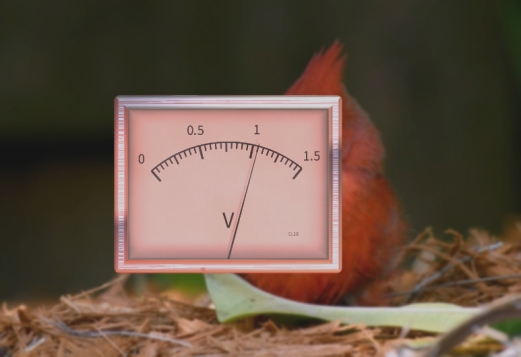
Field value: 1.05 V
